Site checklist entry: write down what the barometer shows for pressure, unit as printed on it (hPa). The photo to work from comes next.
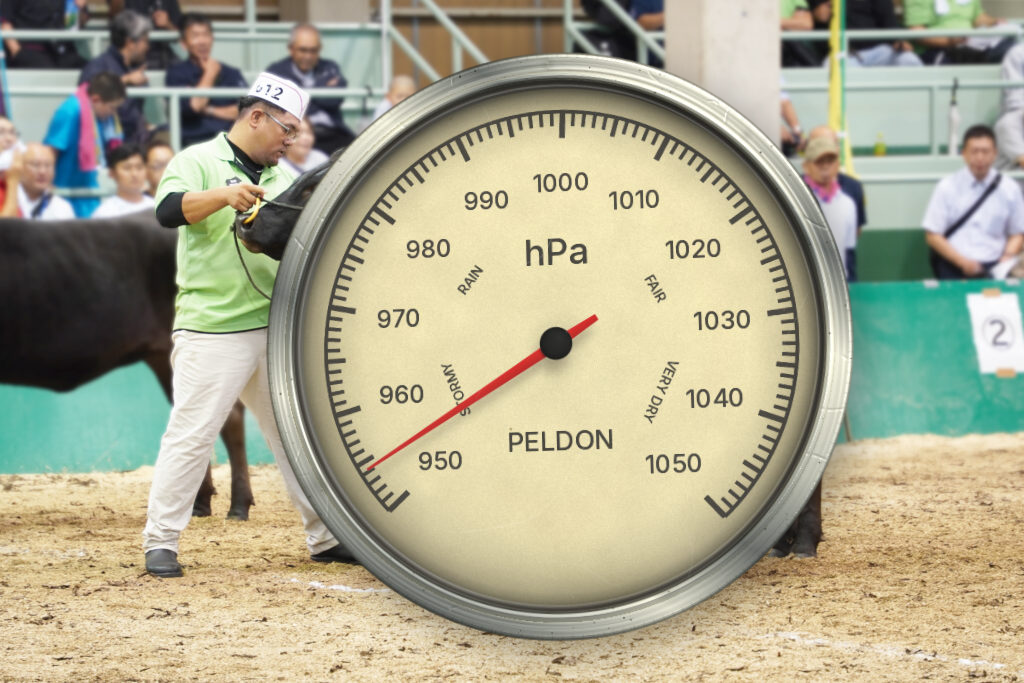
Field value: 954 hPa
